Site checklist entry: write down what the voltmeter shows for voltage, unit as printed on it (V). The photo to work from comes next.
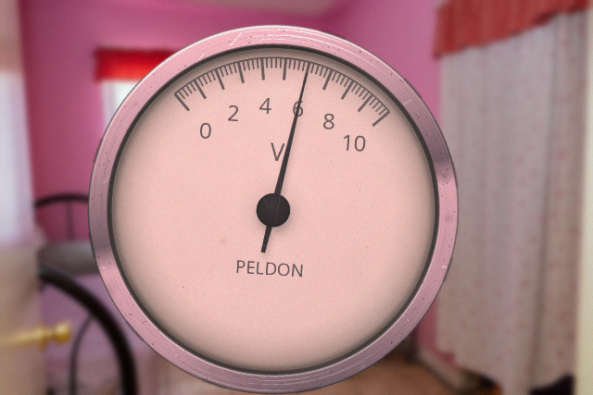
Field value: 6 V
